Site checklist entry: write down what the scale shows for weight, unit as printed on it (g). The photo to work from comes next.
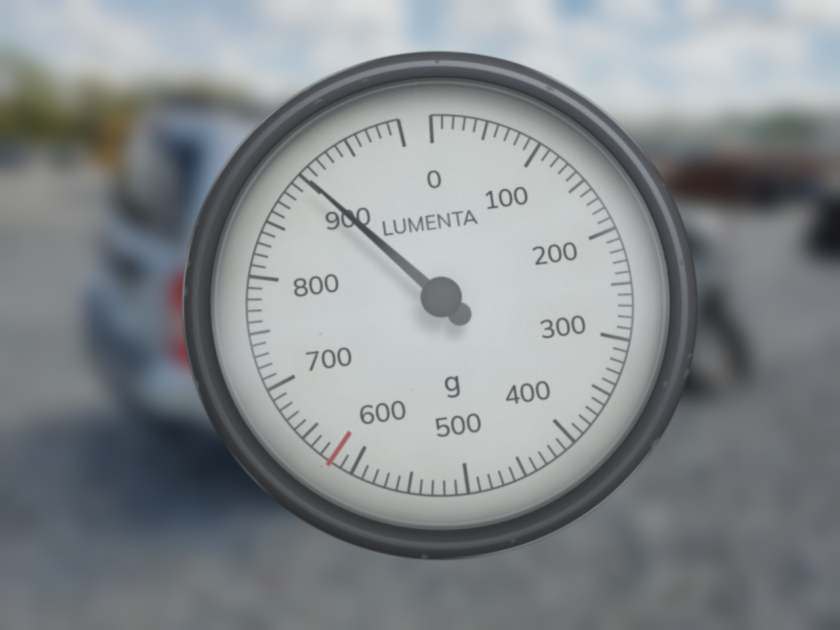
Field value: 900 g
